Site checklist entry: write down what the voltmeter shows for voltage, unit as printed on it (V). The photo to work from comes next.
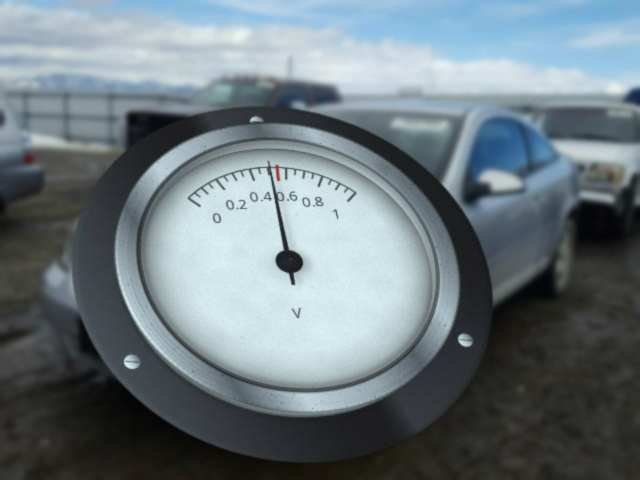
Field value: 0.5 V
